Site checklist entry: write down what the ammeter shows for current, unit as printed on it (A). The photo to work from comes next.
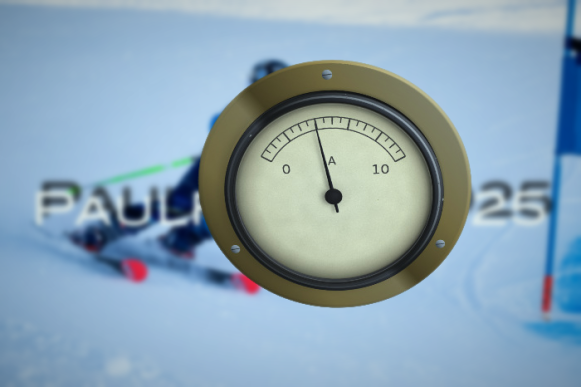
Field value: 4 A
